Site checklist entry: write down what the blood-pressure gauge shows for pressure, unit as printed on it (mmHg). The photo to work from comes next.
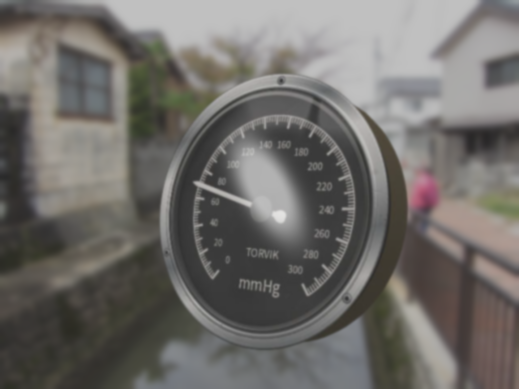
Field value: 70 mmHg
